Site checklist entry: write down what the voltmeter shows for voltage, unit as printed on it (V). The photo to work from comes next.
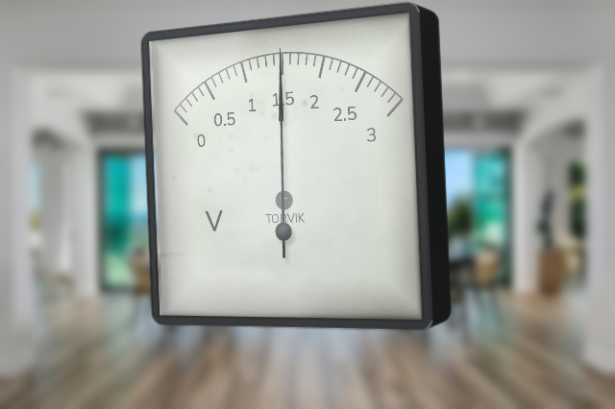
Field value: 1.5 V
